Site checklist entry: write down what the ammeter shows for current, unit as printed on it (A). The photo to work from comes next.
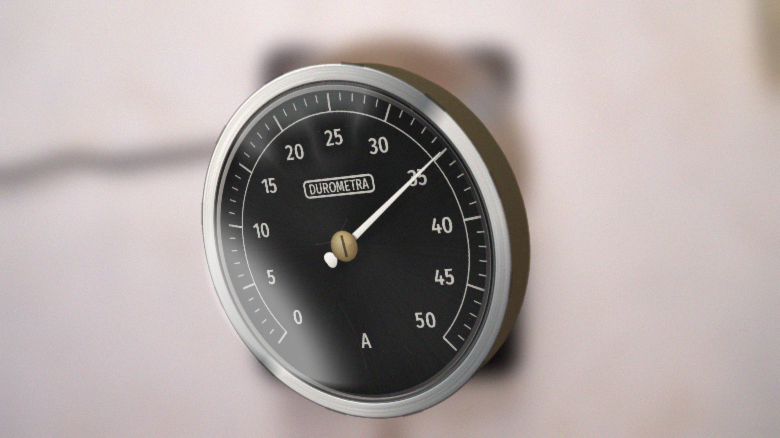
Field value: 35 A
